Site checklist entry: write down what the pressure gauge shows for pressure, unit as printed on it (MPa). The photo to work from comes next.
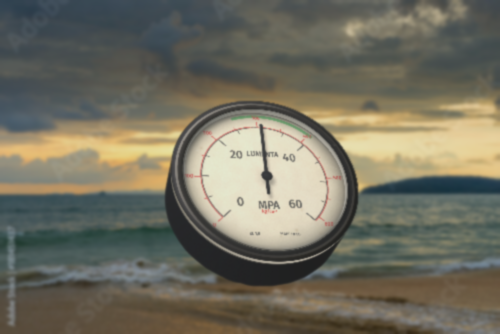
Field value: 30 MPa
